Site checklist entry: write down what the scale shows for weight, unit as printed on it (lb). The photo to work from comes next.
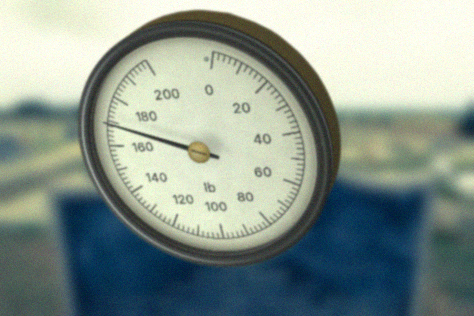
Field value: 170 lb
